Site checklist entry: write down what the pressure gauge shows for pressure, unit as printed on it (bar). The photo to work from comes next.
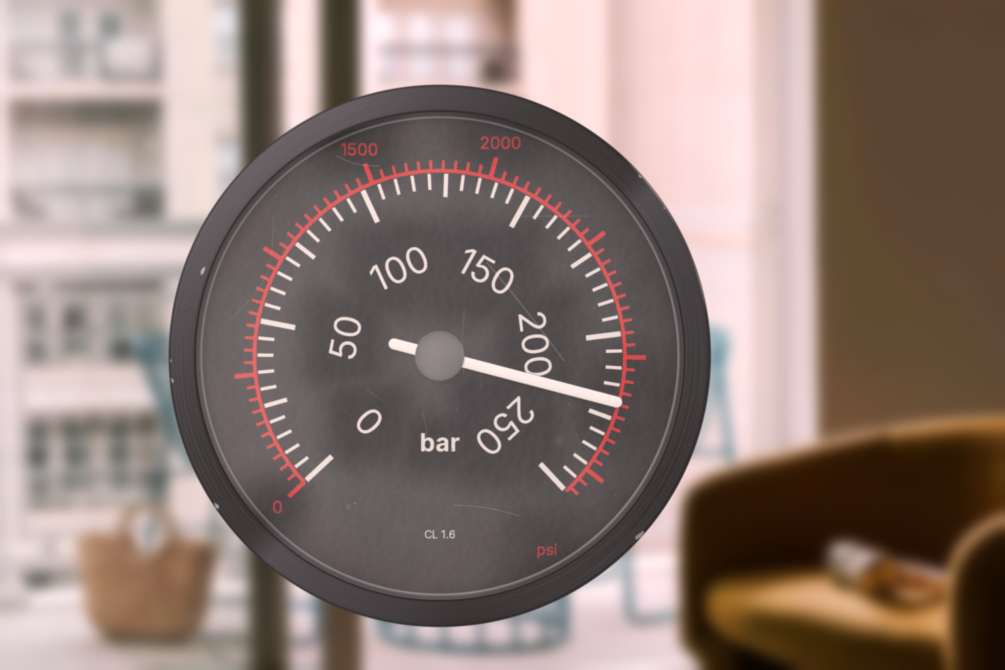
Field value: 220 bar
